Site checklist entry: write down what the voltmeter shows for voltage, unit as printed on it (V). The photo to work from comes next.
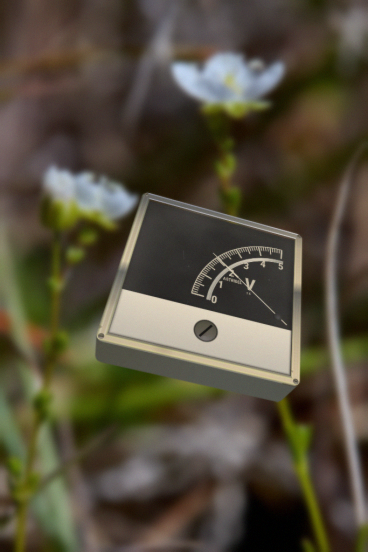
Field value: 2 V
